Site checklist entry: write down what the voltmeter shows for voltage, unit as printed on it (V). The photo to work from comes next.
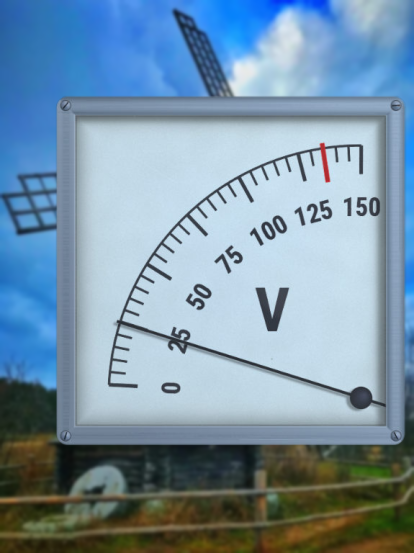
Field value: 25 V
